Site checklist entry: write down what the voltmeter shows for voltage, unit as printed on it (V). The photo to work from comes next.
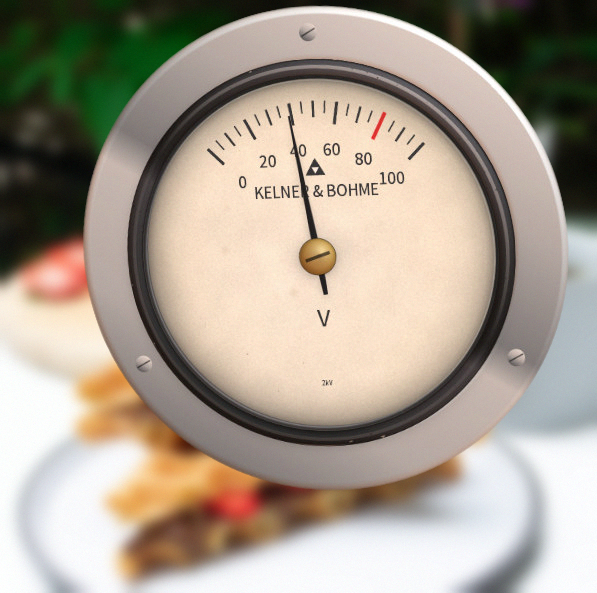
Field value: 40 V
